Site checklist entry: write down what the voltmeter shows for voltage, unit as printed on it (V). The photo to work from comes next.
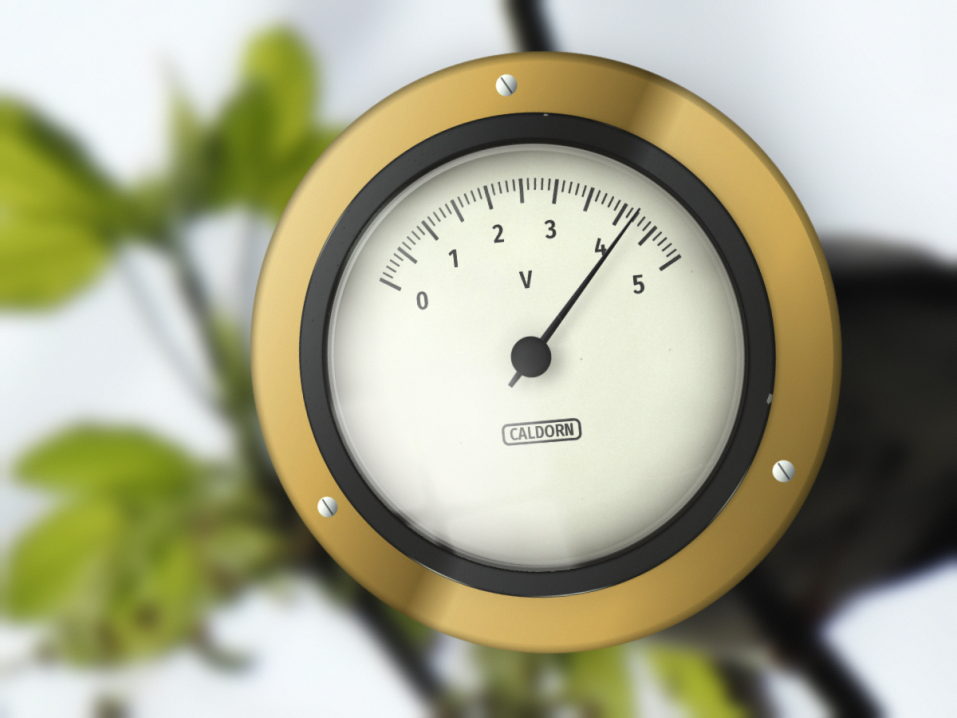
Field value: 4.2 V
